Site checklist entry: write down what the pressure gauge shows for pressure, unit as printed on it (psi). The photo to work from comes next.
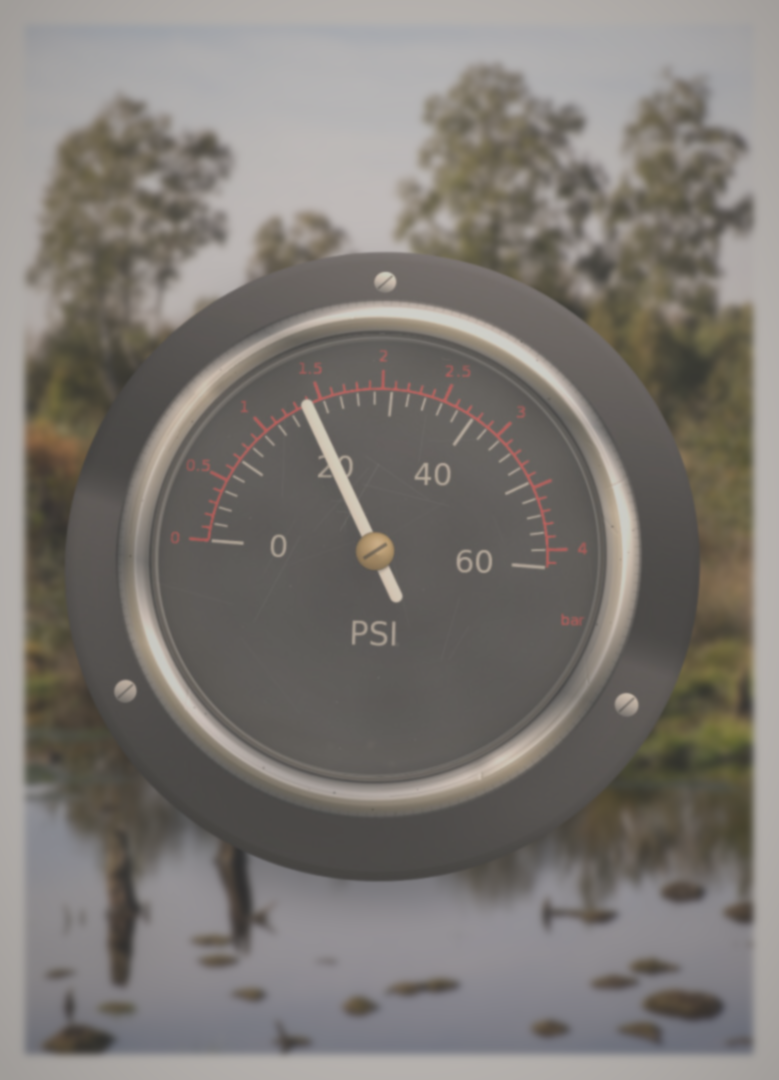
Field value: 20 psi
